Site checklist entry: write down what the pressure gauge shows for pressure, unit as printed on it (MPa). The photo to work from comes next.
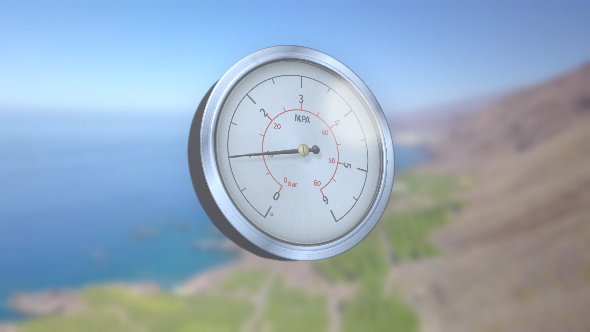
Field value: 1 MPa
